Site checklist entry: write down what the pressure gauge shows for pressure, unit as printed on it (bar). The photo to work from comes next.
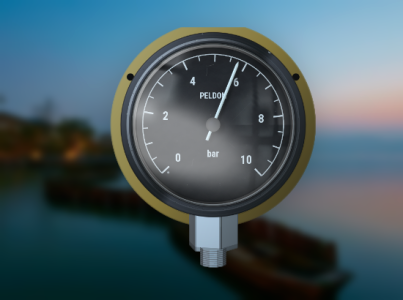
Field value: 5.75 bar
